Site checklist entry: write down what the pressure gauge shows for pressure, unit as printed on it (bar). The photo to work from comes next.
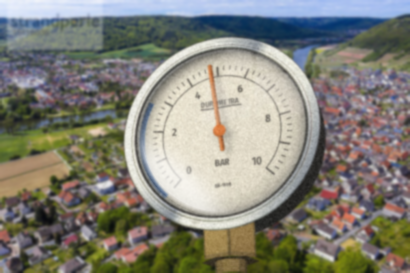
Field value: 4.8 bar
